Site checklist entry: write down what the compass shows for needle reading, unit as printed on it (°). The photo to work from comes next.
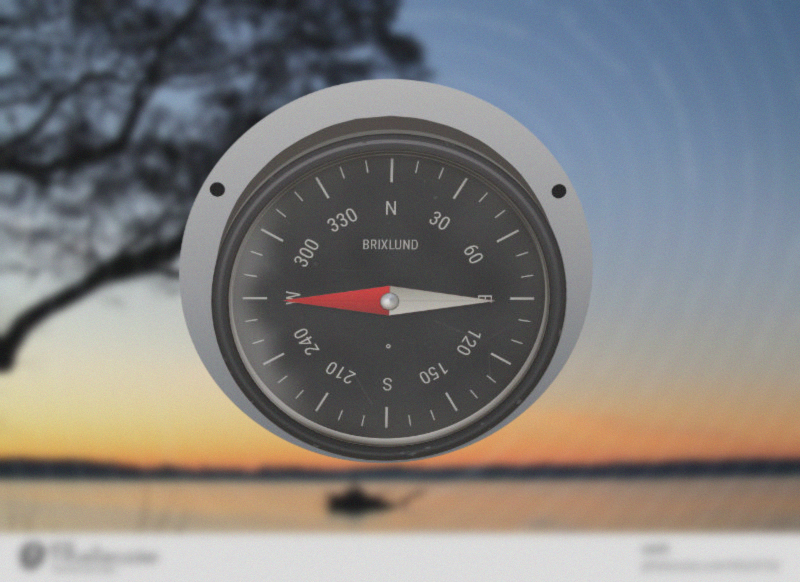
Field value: 270 °
